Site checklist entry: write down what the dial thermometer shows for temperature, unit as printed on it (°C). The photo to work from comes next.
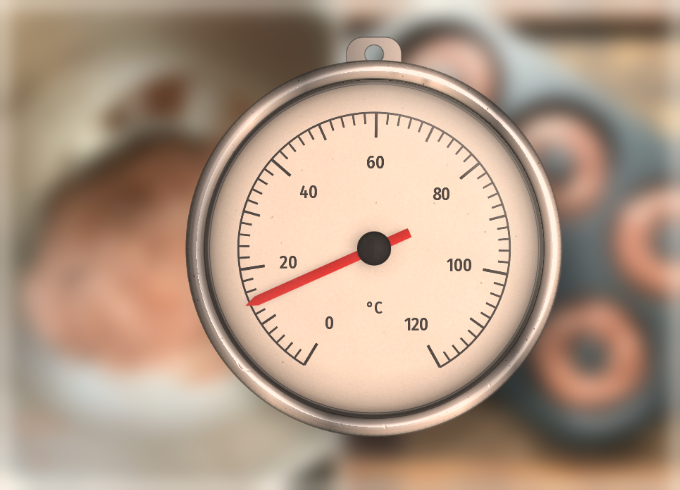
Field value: 14 °C
